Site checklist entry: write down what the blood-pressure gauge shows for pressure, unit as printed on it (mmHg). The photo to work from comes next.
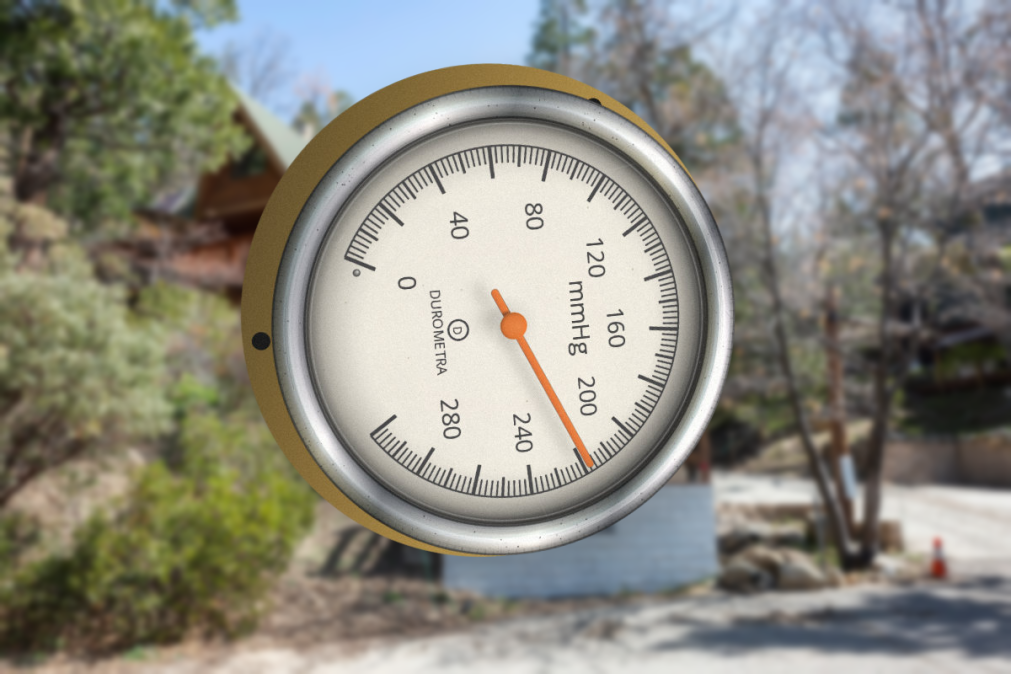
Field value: 218 mmHg
